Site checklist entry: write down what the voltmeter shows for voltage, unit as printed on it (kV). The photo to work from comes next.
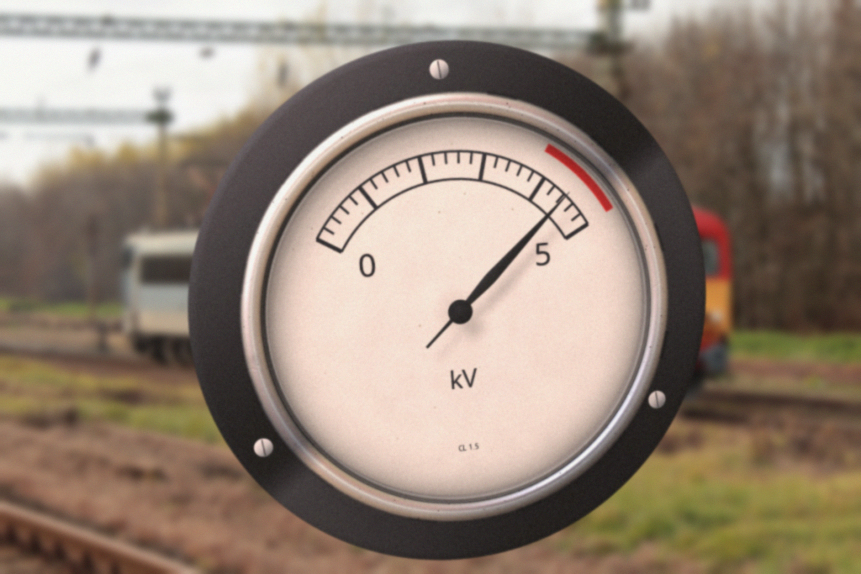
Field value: 4.4 kV
